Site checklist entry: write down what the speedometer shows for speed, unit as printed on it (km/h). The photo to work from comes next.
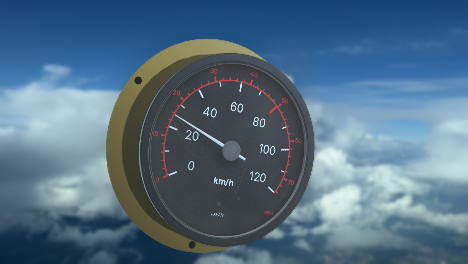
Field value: 25 km/h
